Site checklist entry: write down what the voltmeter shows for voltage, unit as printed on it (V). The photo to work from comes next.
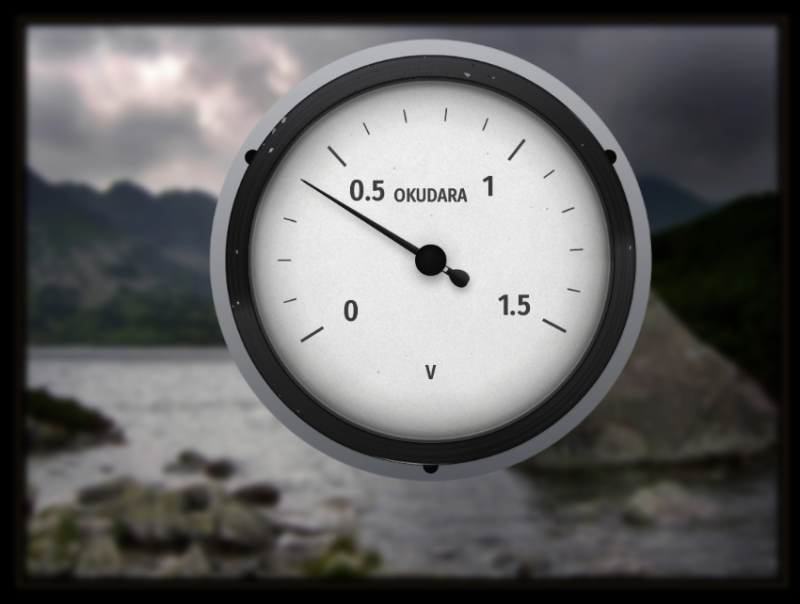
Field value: 0.4 V
